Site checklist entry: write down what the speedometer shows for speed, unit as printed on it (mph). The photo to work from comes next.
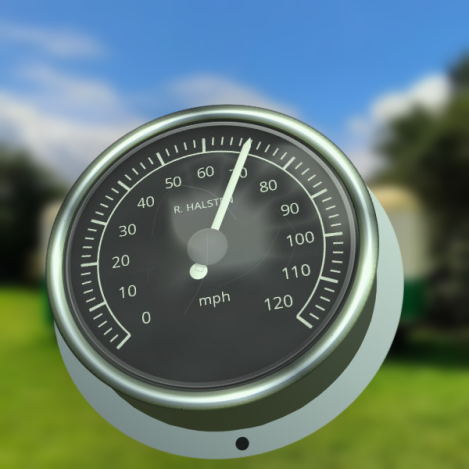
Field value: 70 mph
